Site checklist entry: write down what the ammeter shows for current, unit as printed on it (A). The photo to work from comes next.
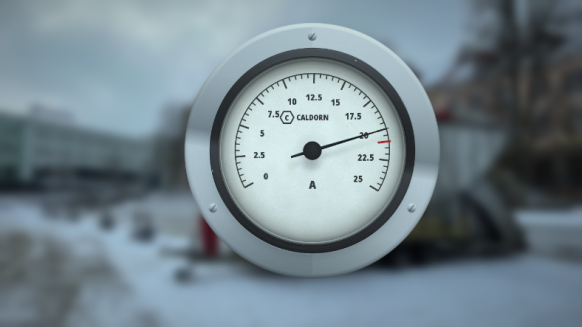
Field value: 20 A
